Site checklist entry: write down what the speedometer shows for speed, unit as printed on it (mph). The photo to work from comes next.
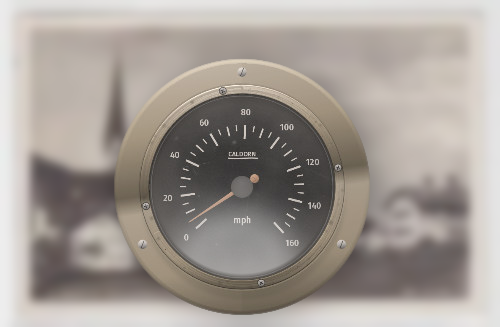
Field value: 5 mph
